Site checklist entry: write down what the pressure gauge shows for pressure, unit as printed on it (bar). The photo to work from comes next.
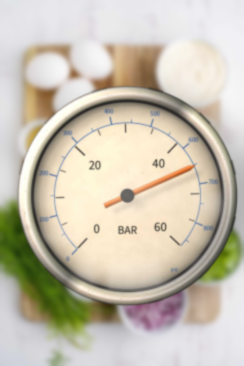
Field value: 45 bar
